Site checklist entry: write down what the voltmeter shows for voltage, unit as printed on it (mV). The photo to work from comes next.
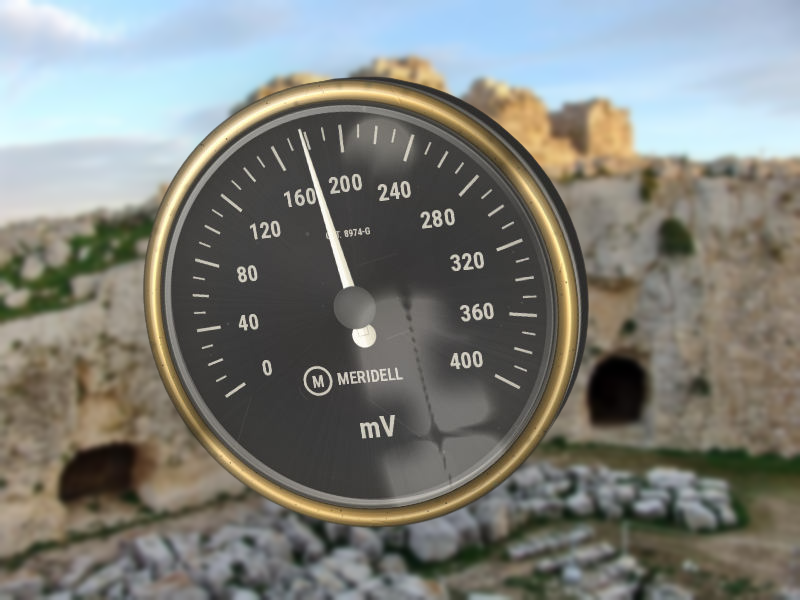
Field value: 180 mV
